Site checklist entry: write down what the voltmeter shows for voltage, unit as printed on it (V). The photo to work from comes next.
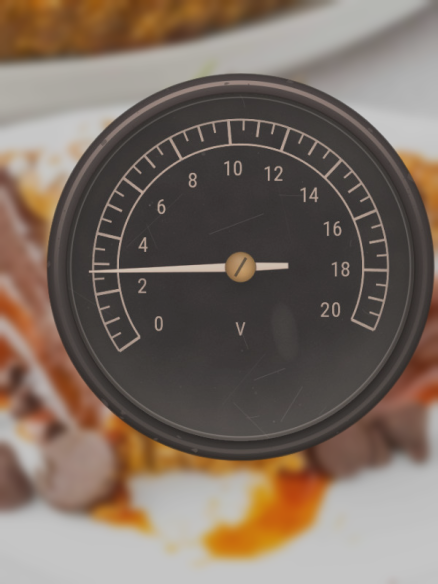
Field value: 2.75 V
